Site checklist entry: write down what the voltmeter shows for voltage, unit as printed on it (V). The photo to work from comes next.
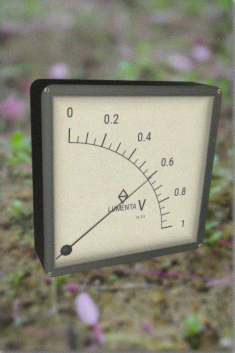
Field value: 0.6 V
